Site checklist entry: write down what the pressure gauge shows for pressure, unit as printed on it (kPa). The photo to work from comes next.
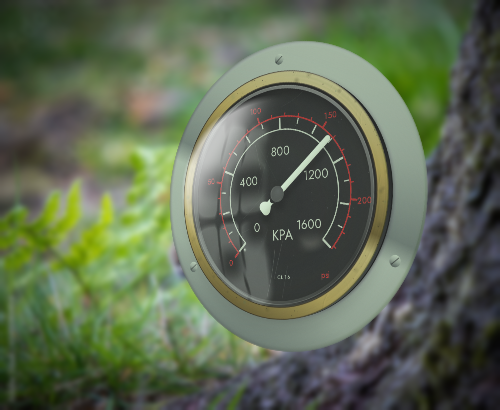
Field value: 1100 kPa
